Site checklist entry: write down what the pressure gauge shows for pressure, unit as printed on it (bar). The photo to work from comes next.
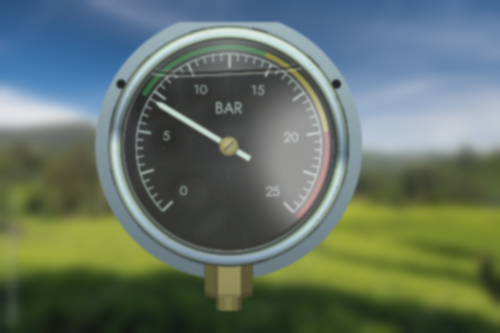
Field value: 7 bar
